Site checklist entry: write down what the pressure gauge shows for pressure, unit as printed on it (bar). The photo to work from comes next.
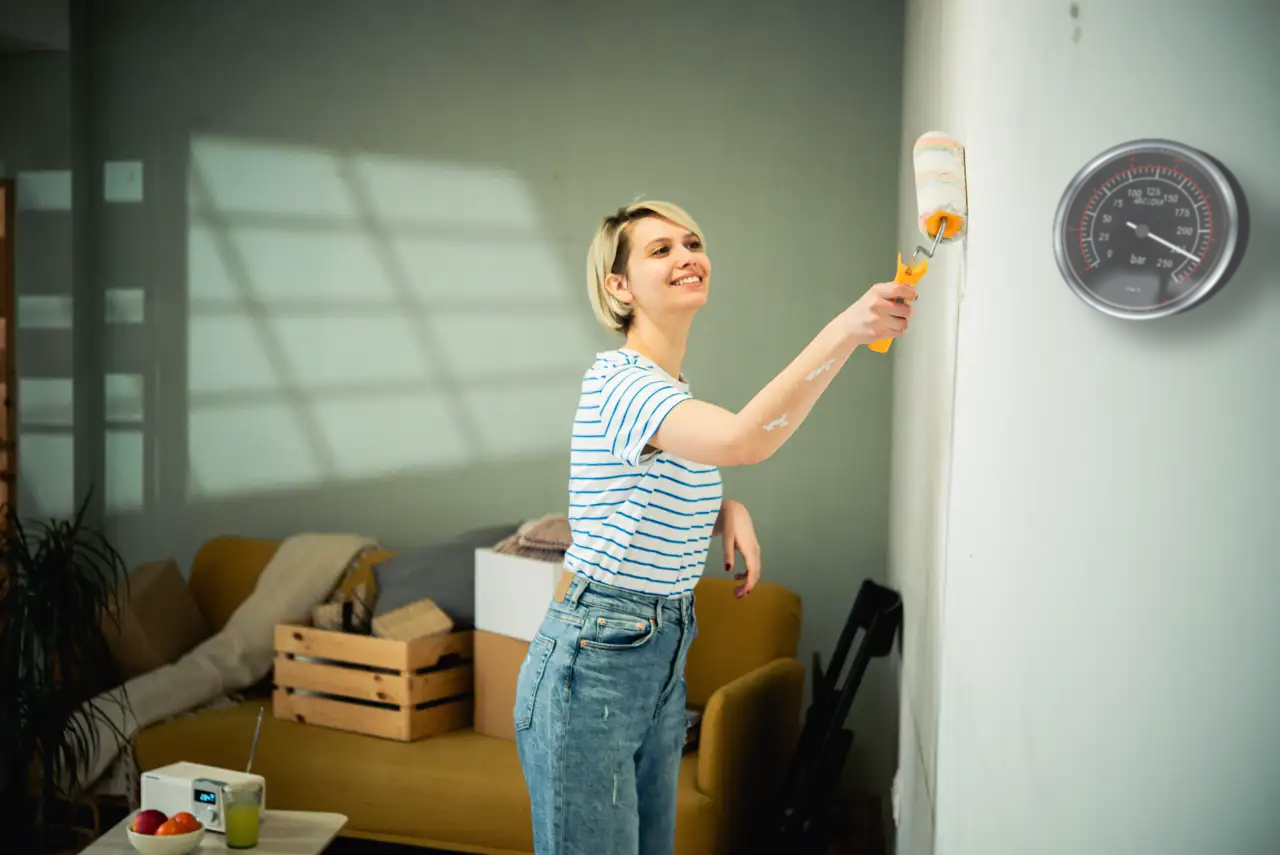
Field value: 225 bar
